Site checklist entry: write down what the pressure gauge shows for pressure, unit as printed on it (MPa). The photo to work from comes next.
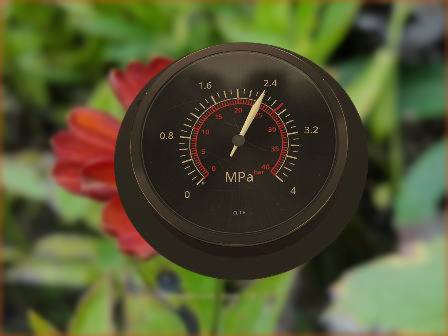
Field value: 2.4 MPa
